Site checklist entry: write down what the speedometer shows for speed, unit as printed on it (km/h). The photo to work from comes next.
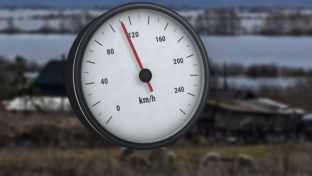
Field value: 110 km/h
